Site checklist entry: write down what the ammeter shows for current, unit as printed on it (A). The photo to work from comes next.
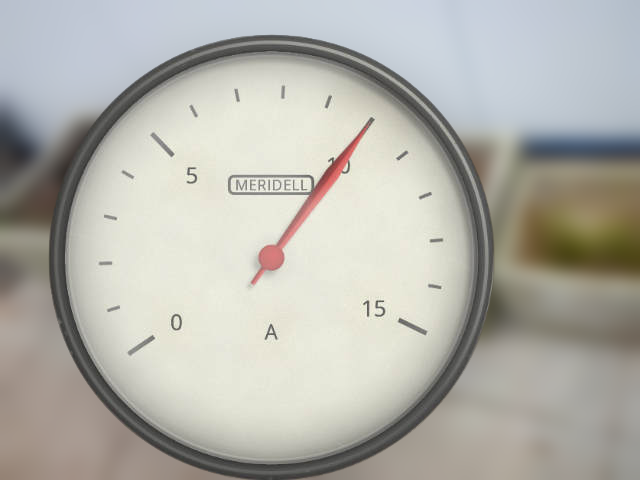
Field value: 10 A
